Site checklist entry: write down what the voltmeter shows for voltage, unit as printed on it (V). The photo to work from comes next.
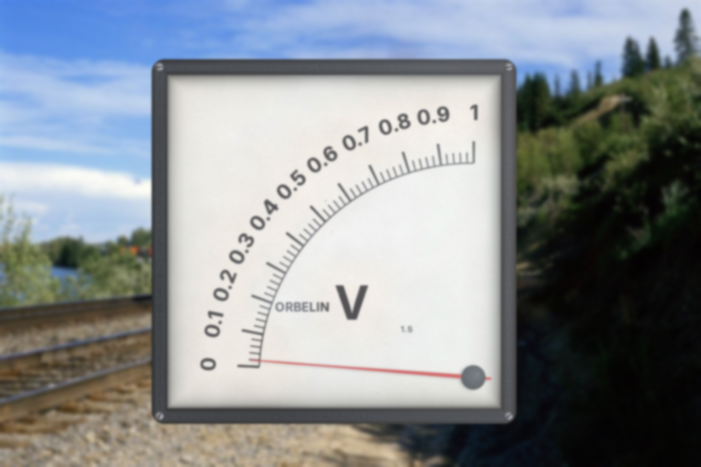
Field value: 0.02 V
